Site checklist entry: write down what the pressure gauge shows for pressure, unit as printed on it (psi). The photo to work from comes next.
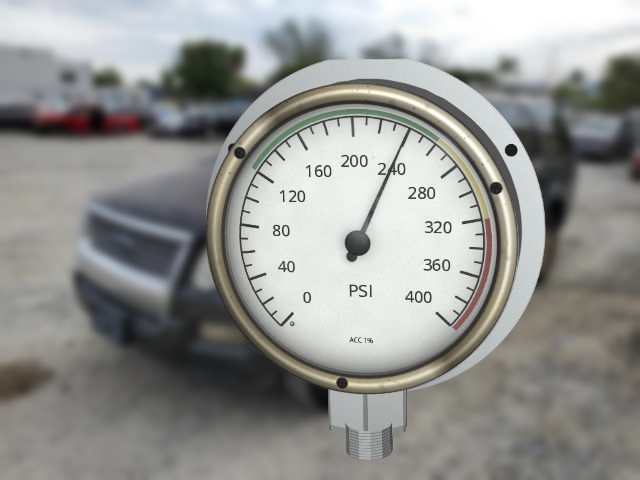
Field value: 240 psi
